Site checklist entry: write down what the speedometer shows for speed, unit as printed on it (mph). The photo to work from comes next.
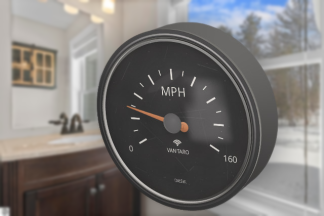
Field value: 30 mph
